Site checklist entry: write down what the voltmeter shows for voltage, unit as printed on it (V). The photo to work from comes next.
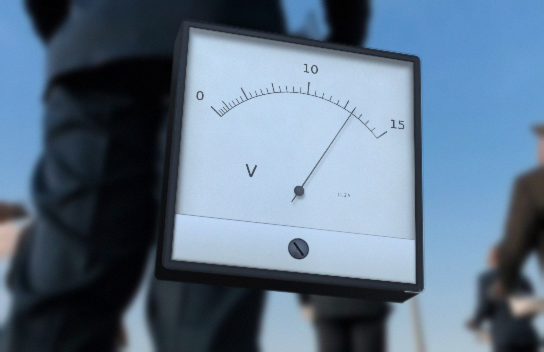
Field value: 13 V
